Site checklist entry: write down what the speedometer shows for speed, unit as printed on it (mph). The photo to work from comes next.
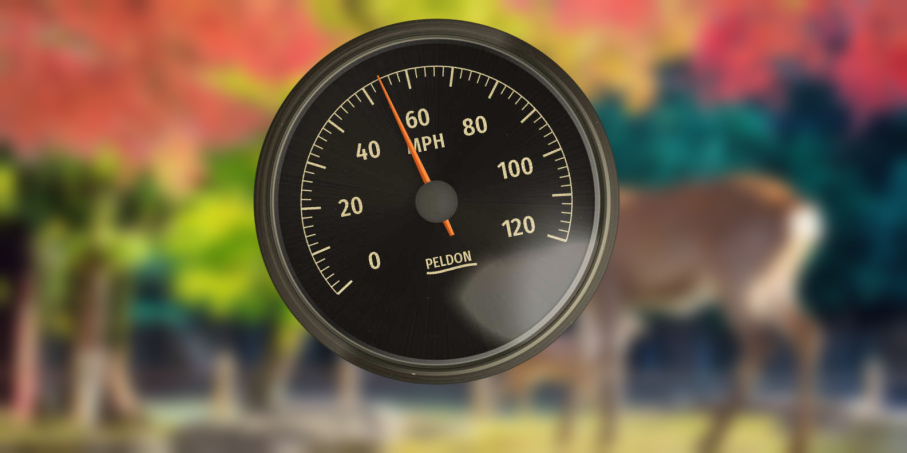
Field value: 54 mph
